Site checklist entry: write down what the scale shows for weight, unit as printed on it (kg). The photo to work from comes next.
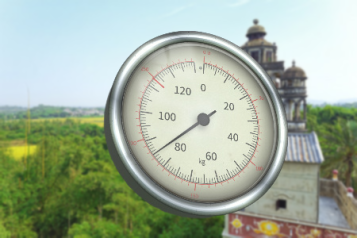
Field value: 85 kg
